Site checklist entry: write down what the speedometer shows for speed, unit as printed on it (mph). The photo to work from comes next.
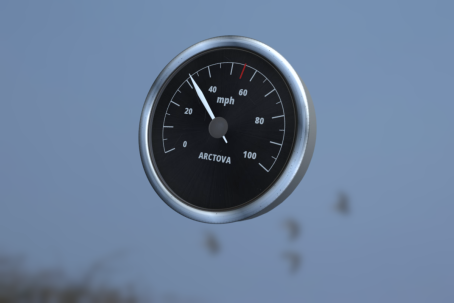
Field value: 32.5 mph
